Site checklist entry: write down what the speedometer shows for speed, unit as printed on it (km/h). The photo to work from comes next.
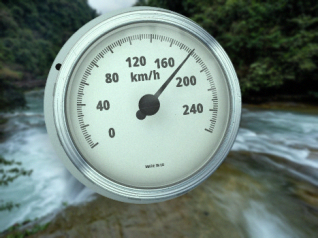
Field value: 180 km/h
